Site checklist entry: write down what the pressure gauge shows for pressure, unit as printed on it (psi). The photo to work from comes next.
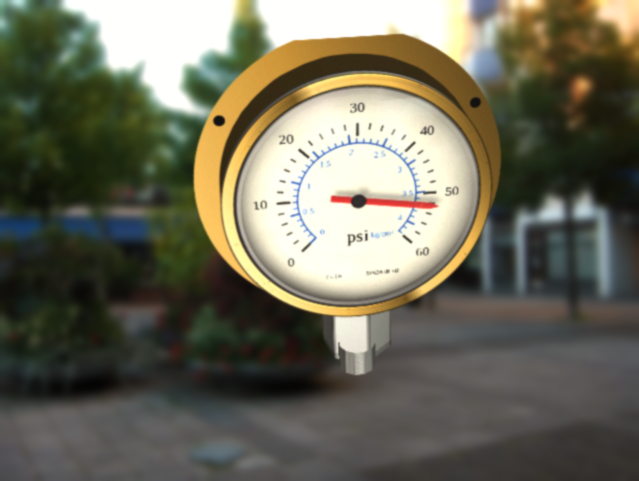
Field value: 52 psi
